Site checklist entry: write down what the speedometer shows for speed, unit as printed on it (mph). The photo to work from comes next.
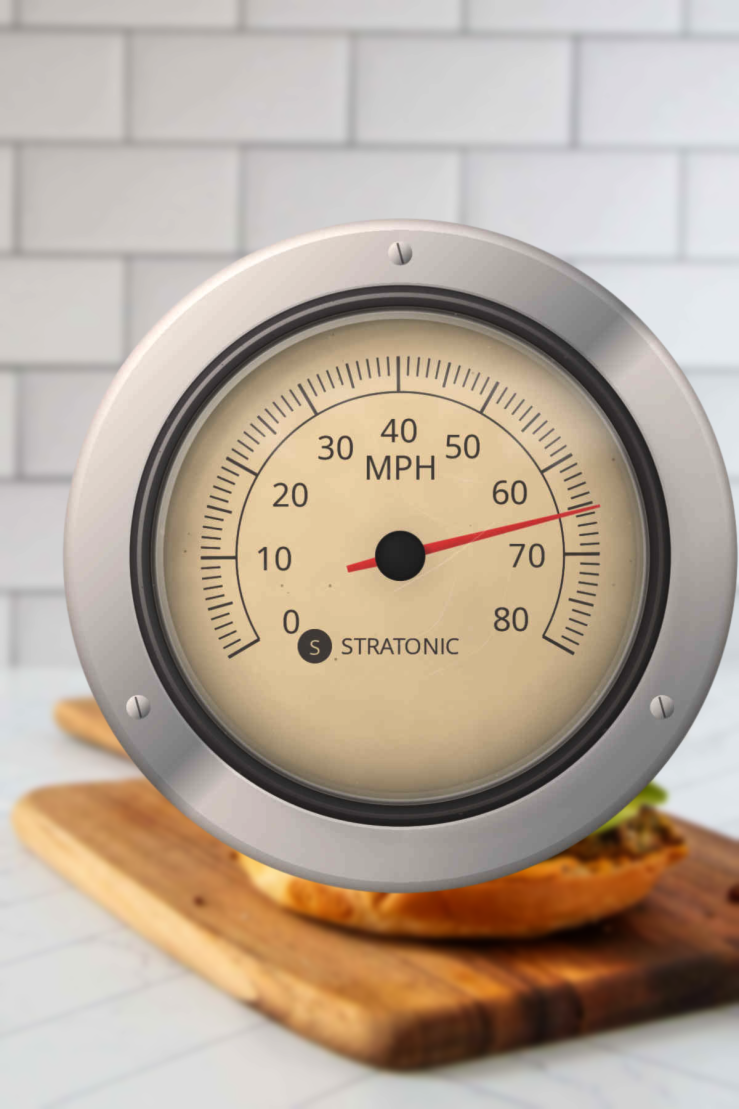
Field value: 65.5 mph
